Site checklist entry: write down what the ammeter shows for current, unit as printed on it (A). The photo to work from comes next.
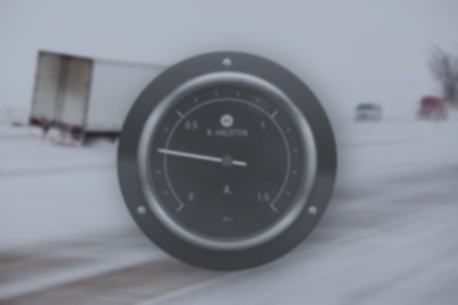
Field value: 0.3 A
